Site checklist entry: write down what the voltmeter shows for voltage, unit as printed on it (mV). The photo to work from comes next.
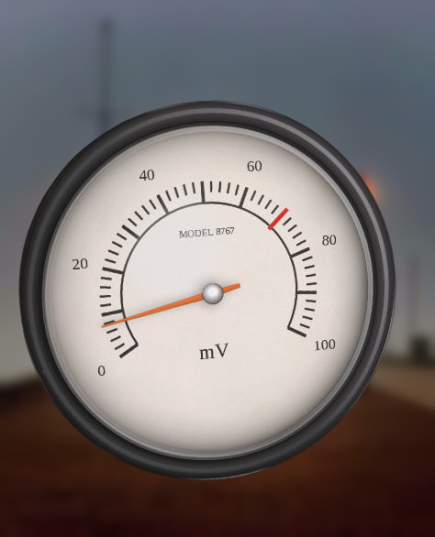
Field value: 8 mV
